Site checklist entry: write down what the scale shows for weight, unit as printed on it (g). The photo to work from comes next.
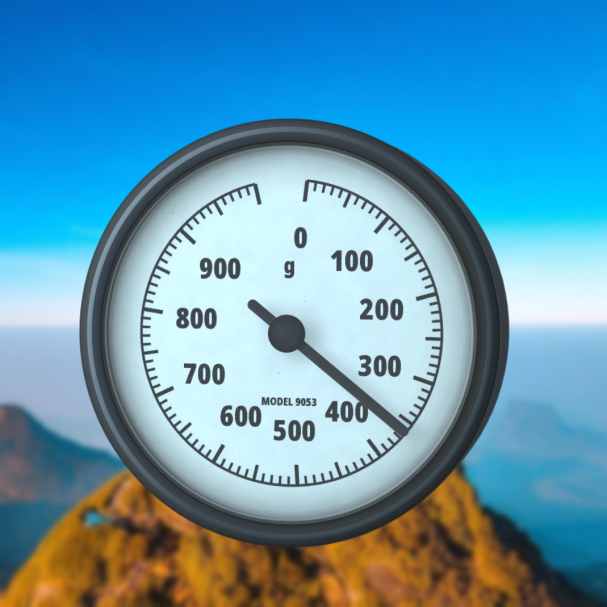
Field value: 360 g
